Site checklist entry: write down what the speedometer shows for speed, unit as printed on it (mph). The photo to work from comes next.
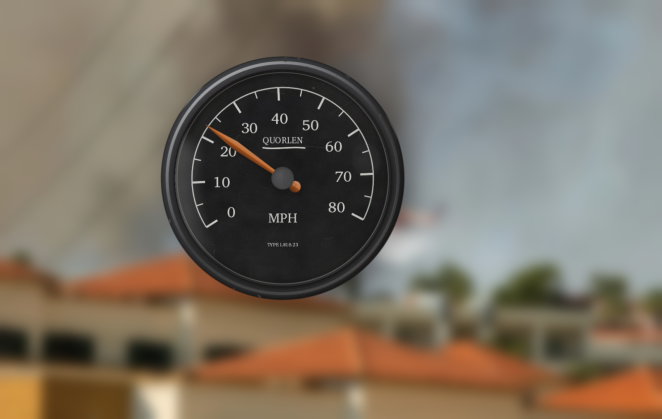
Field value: 22.5 mph
